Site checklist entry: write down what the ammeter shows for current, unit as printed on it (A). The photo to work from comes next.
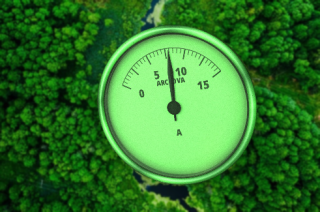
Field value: 8 A
